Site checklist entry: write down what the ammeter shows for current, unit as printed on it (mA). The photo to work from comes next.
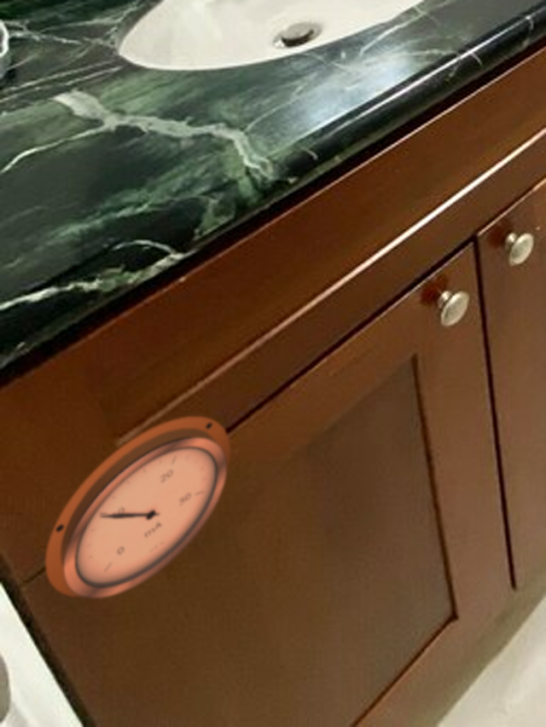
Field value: 10 mA
